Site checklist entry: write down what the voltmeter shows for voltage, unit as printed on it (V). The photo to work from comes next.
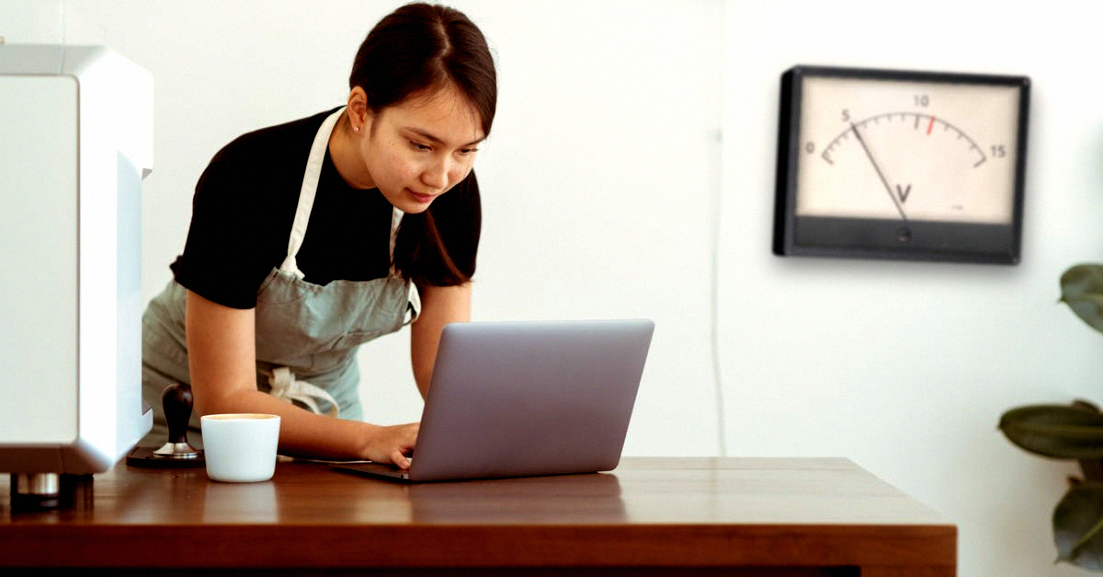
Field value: 5 V
